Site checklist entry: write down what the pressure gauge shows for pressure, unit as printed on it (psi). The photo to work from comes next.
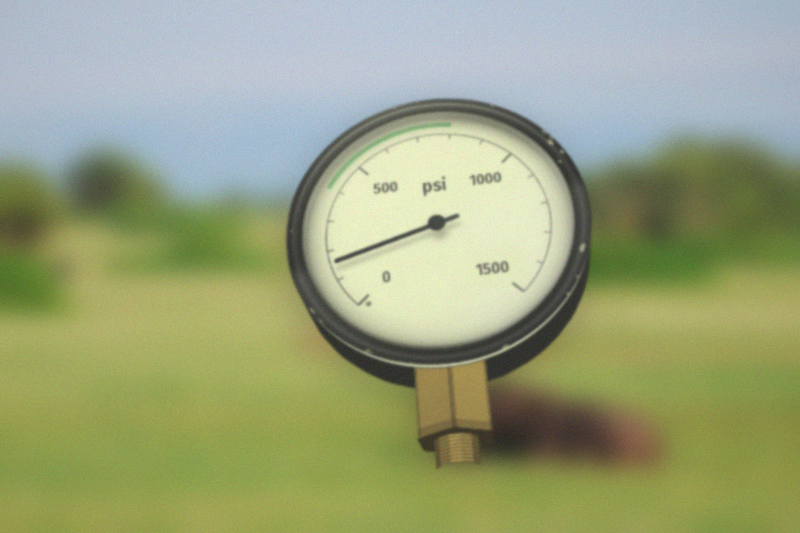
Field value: 150 psi
